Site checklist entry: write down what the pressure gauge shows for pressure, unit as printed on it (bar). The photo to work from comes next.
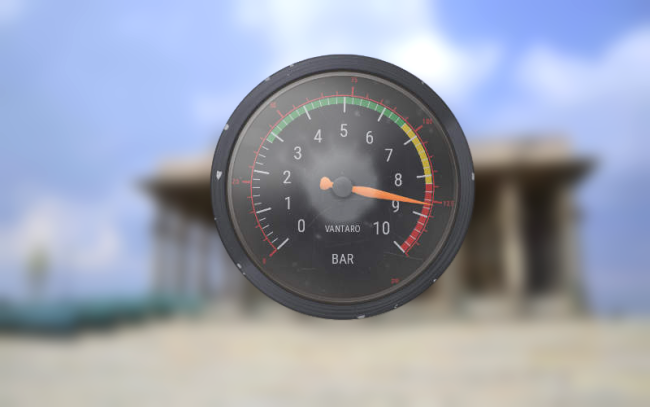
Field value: 8.7 bar
